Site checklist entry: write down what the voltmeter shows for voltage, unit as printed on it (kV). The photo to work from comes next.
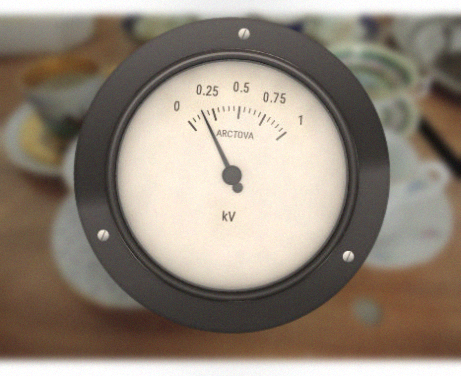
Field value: 0.15 kV
